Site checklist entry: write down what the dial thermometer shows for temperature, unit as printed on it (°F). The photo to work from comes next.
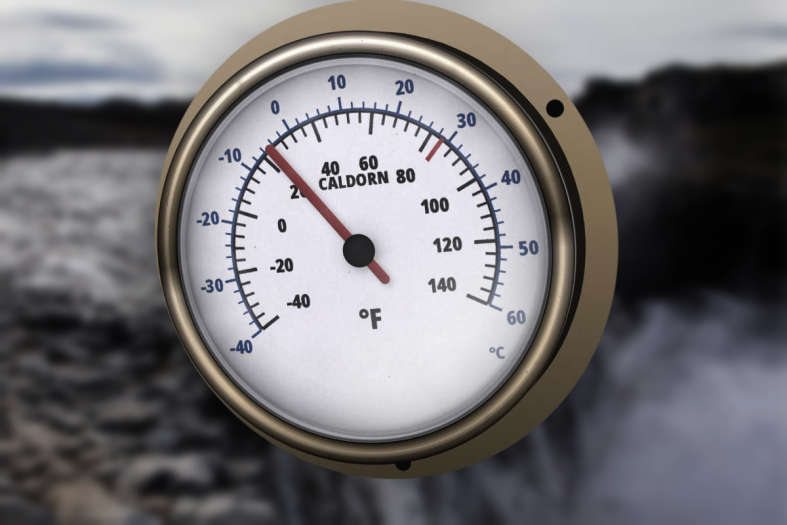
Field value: 24 °F
